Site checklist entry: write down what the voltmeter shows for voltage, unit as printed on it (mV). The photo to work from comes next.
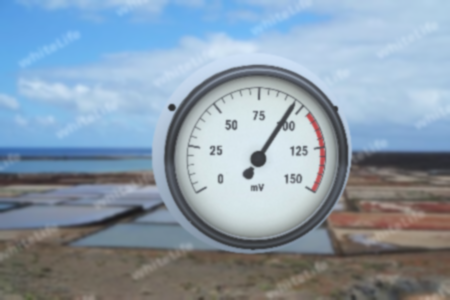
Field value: 95 mV
